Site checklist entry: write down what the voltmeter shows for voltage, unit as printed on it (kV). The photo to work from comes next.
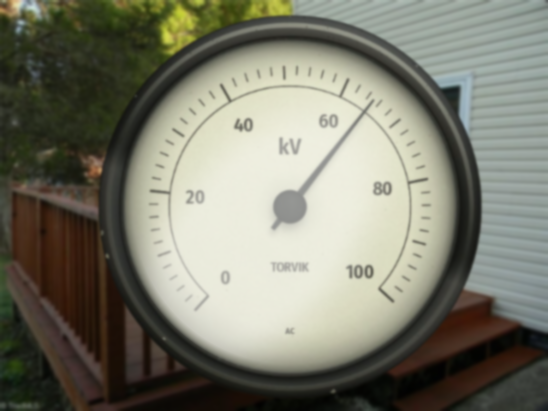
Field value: 65 kV
